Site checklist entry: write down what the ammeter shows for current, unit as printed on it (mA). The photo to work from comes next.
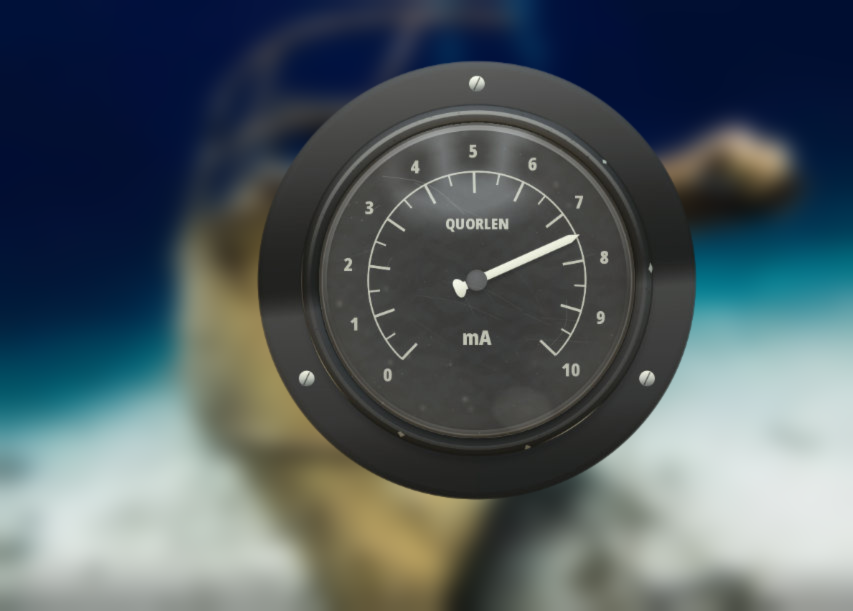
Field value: 7.5 mA
